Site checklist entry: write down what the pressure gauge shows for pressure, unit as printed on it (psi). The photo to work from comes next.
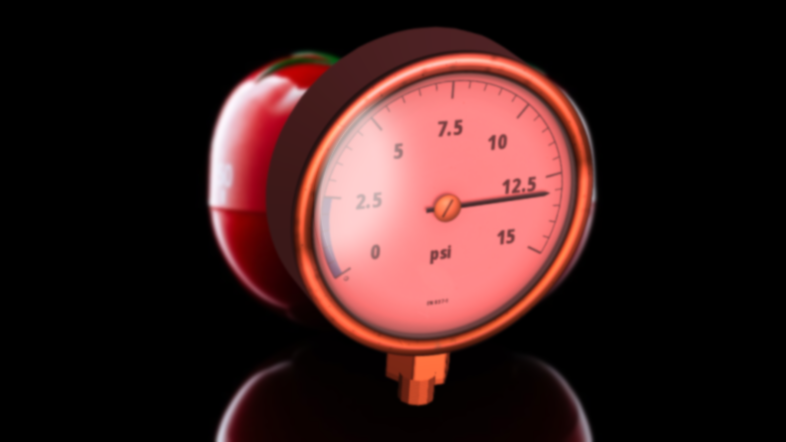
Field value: 13 psi
